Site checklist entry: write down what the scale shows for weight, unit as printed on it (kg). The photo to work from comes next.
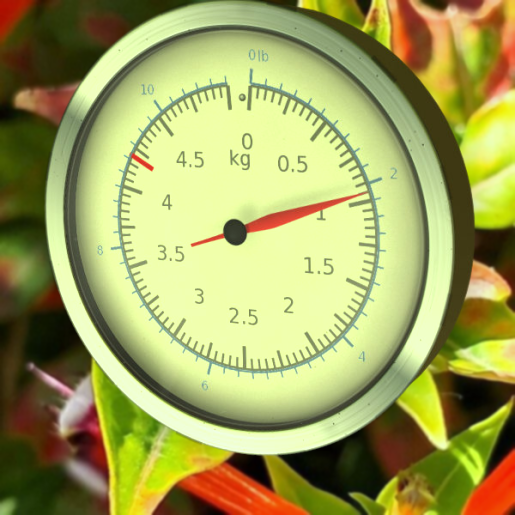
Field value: 0.95 kg
